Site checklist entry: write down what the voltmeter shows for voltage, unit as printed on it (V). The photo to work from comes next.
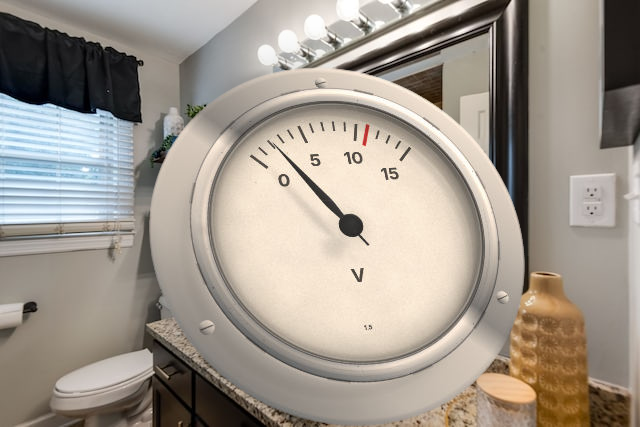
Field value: 2 V
